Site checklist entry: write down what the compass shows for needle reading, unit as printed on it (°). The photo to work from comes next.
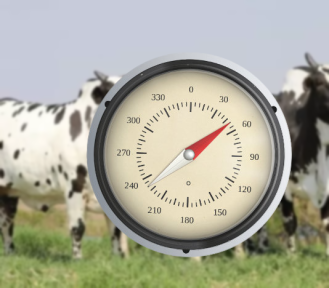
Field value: 50 °
